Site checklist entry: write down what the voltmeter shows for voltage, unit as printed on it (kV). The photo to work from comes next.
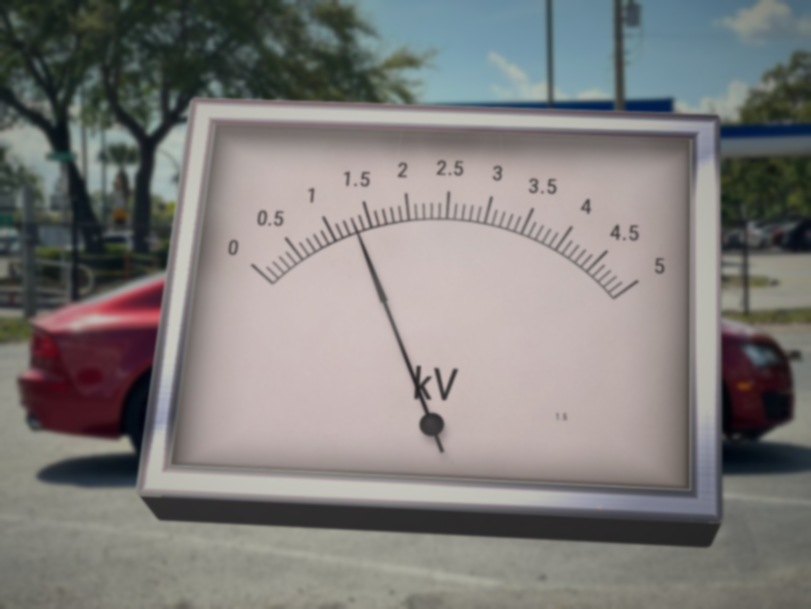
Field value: 1.3 kV
